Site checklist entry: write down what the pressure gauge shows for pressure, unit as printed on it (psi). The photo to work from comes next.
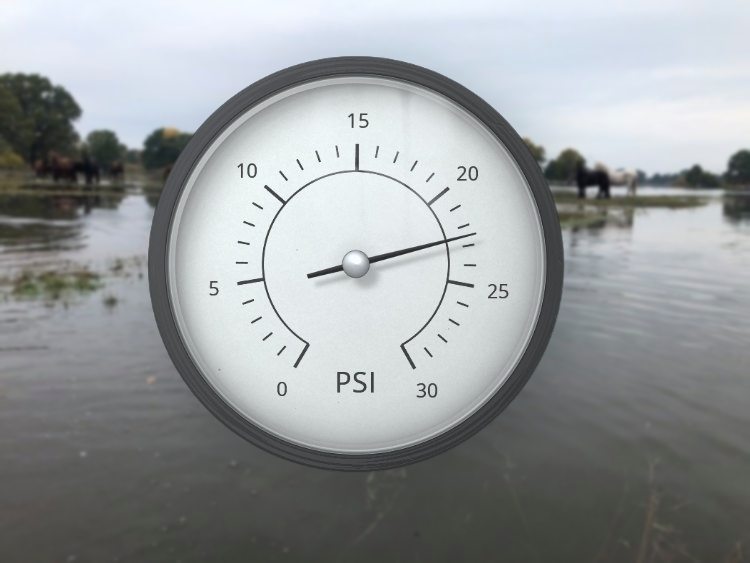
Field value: 22.5 psi
